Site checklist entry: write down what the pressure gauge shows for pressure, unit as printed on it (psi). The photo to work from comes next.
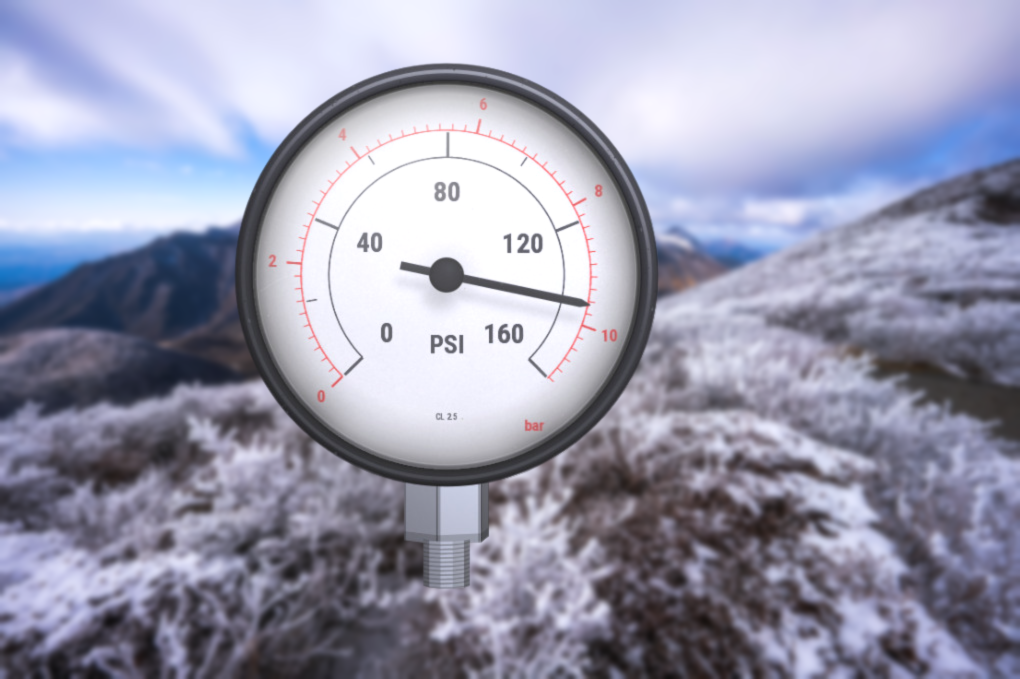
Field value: 140 psi
